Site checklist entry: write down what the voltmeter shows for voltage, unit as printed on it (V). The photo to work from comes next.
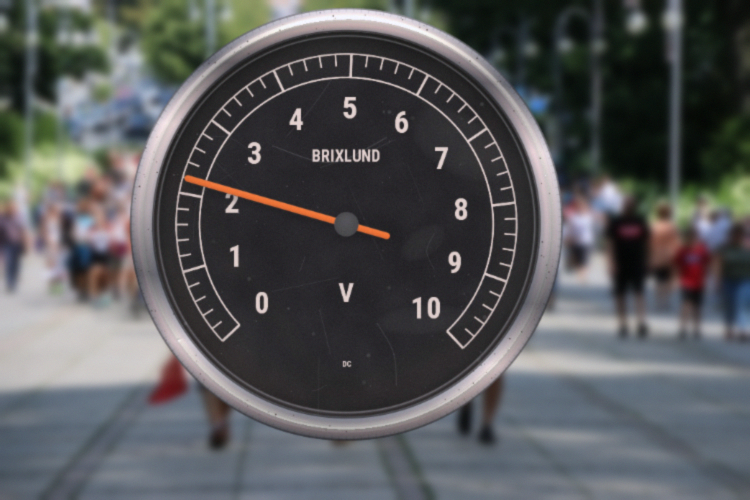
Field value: 2.2 V
